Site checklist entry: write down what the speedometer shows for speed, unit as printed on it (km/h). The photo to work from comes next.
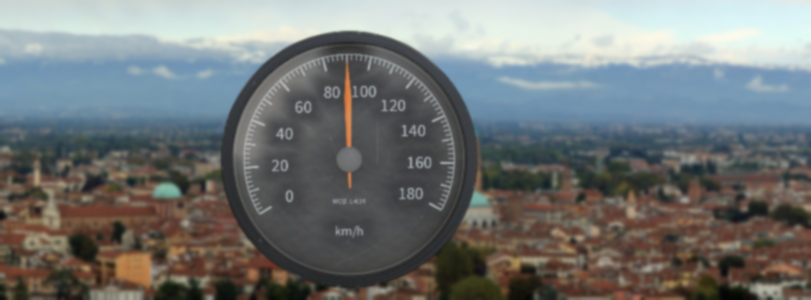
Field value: 90 km/h
